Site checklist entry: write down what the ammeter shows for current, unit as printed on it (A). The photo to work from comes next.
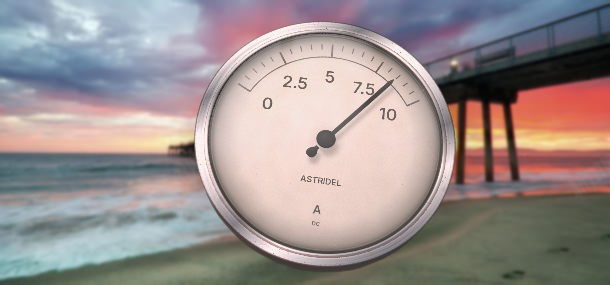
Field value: 8.5 A
